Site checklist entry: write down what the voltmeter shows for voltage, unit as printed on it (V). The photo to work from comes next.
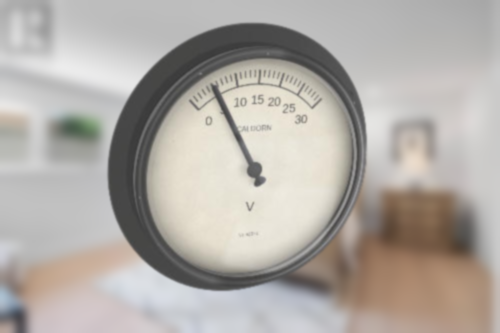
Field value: 5 V
